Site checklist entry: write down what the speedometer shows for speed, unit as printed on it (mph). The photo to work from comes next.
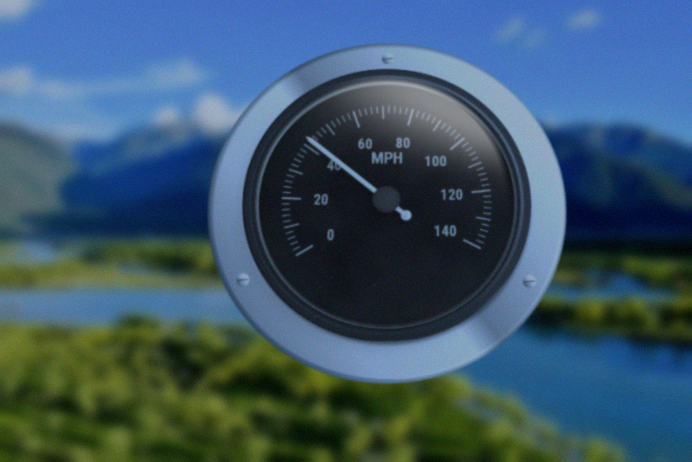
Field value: 42 mph
